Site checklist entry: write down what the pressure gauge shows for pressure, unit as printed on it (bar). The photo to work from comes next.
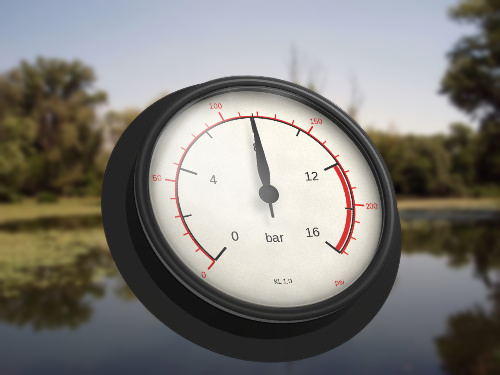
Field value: 8 bar
